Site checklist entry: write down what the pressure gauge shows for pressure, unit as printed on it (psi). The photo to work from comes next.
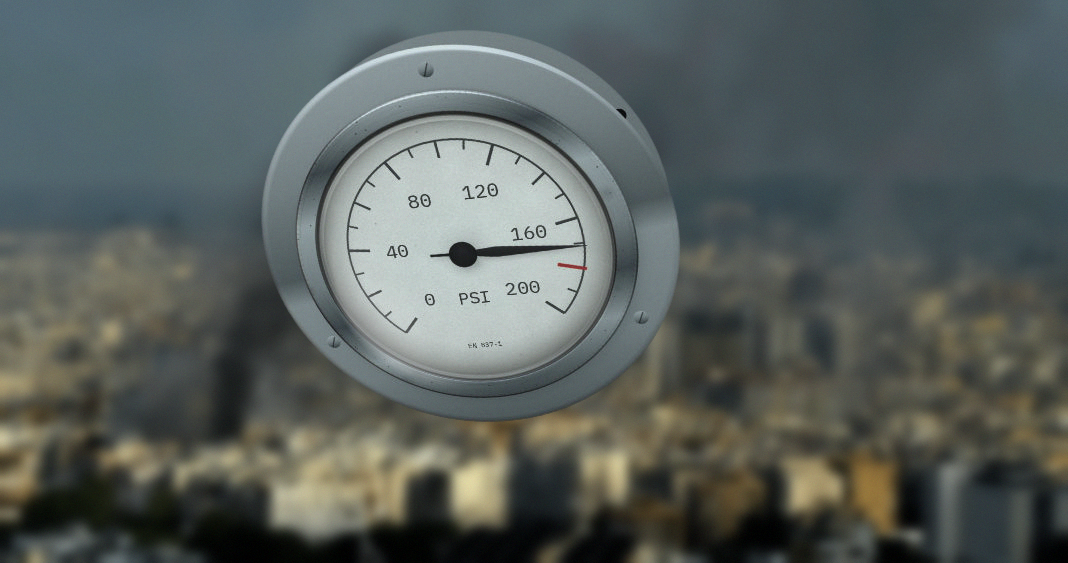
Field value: 170 psi
